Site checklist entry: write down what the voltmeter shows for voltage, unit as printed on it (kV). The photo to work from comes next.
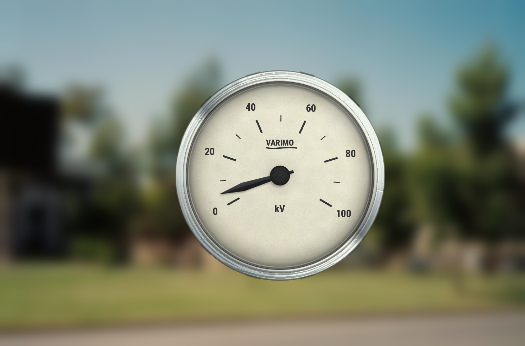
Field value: 5 kV
